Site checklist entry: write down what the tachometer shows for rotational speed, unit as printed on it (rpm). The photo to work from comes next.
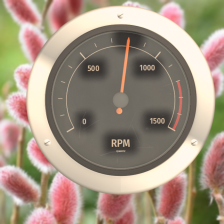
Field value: 800 rpm
